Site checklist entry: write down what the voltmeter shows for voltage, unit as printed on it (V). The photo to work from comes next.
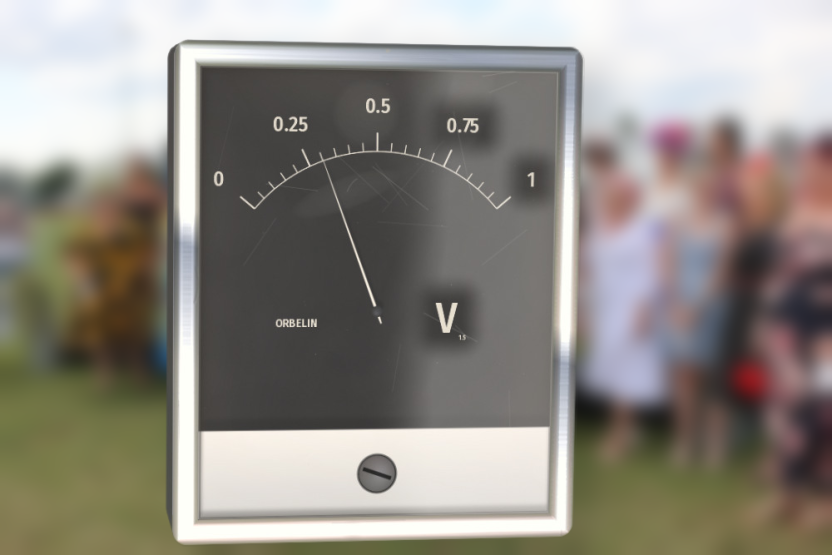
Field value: 0.3 V
